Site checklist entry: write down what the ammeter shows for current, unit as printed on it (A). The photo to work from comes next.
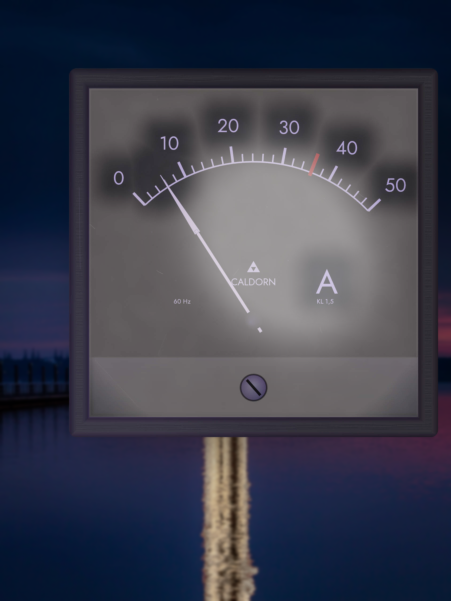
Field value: 6 A
